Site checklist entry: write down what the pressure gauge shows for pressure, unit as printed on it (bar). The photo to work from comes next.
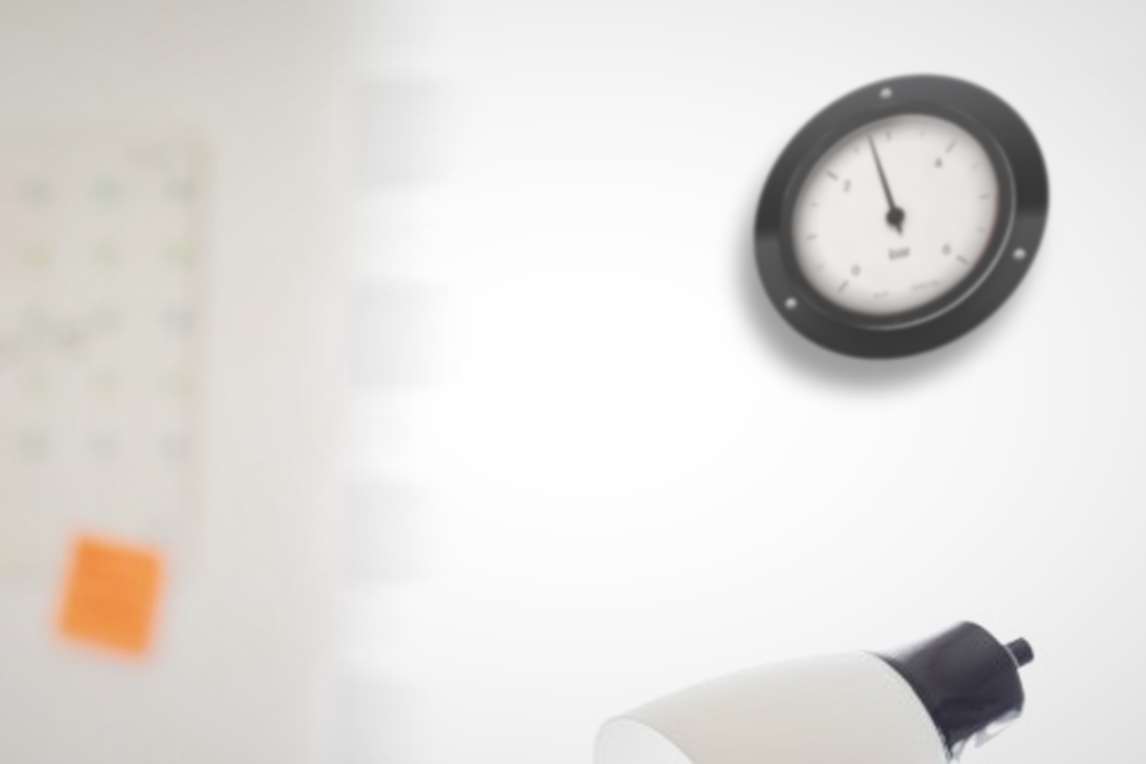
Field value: 2.75 bar
